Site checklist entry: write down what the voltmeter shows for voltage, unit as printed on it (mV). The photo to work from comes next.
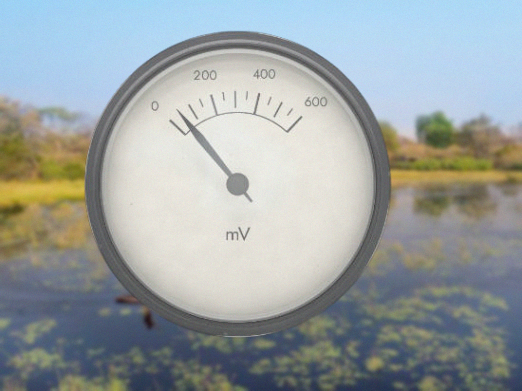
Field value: 50 mV
